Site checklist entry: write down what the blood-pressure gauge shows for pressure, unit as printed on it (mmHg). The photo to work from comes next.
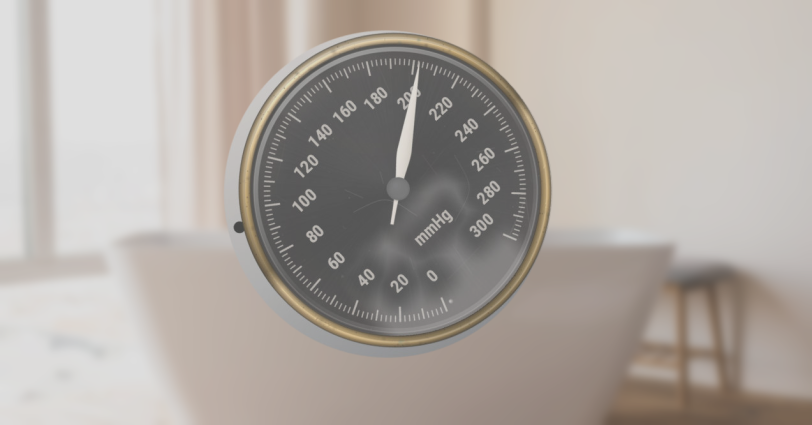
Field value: 202 mmHg
